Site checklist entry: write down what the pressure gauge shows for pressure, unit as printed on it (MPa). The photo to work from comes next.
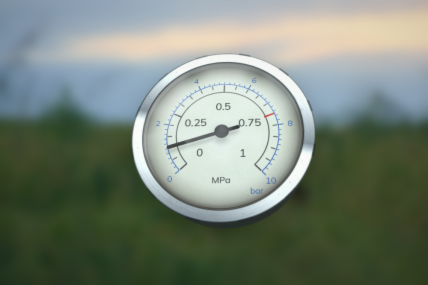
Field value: 0.1 MPa
